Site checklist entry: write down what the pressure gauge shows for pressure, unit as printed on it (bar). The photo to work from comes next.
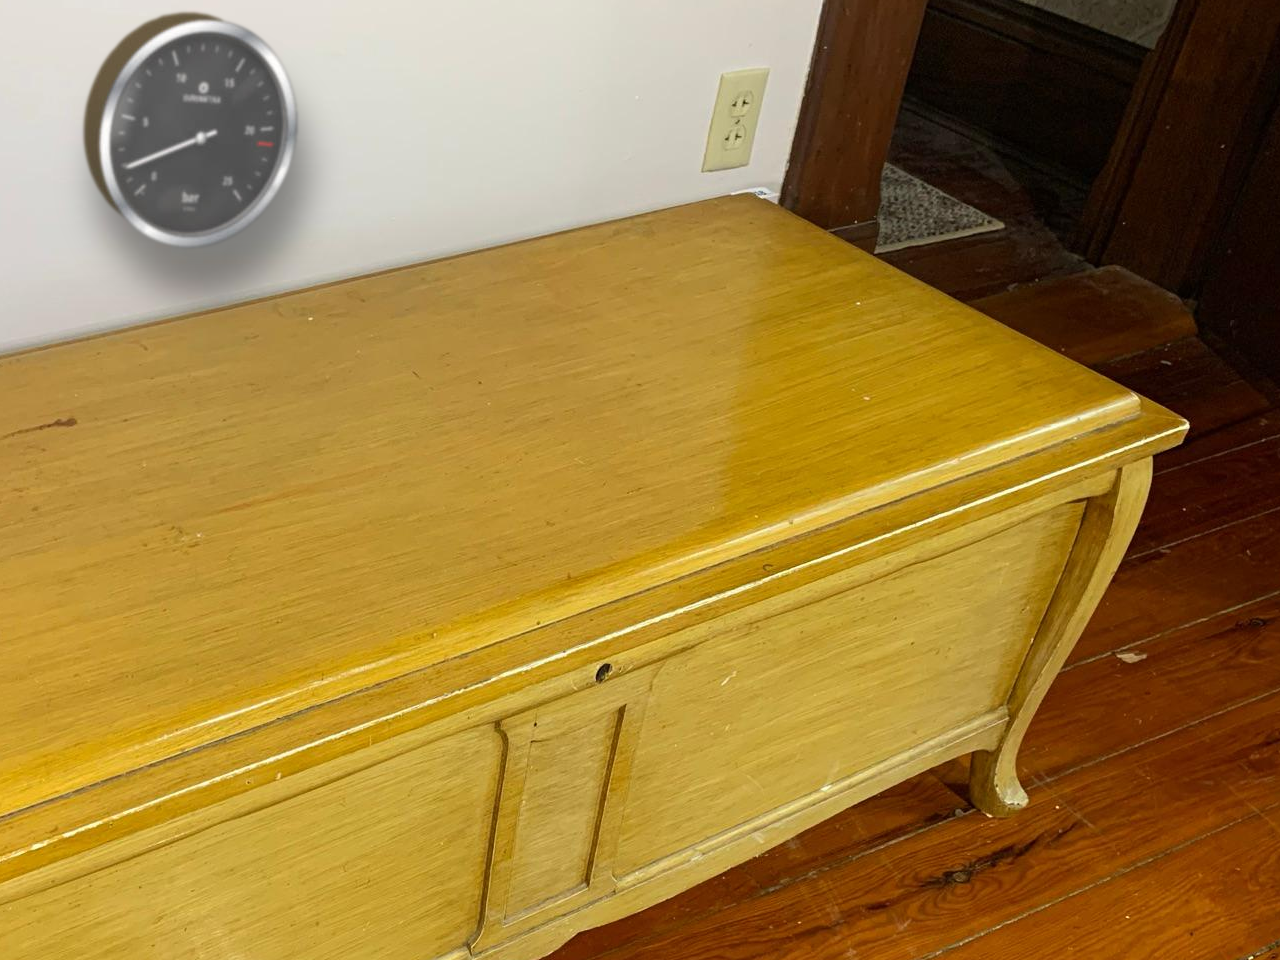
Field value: 2 bar
